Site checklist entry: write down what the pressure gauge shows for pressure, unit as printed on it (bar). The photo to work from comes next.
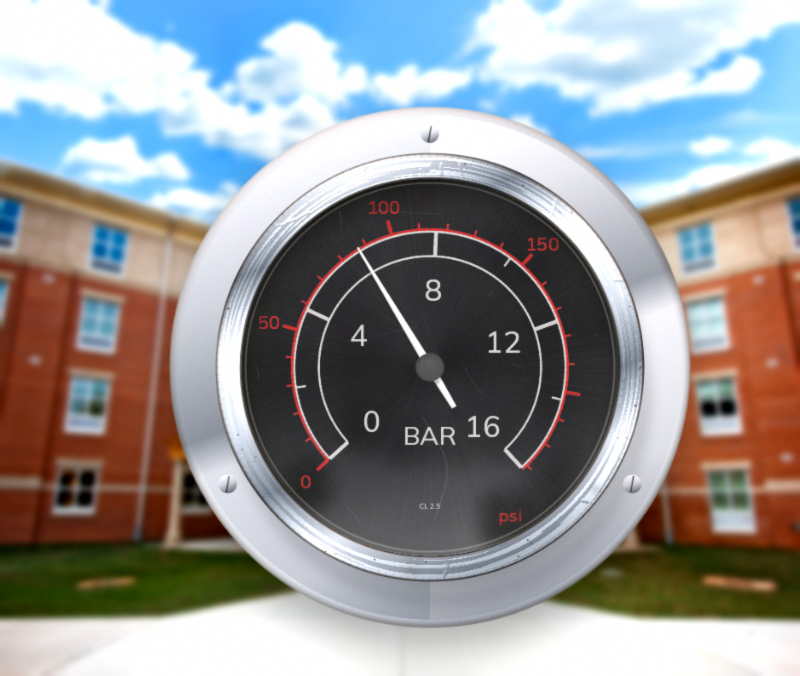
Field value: 6 bar
